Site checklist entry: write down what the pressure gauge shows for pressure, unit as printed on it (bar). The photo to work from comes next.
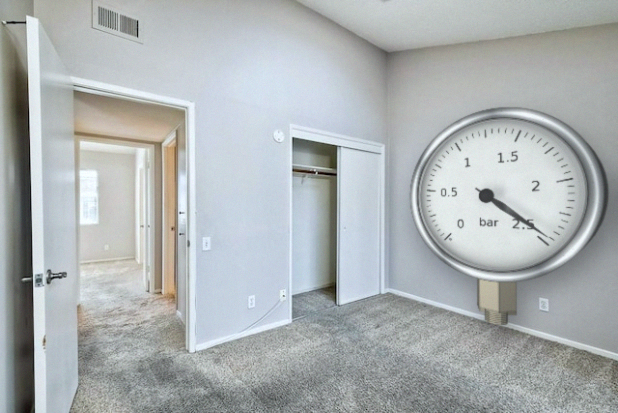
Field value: 2.45 bar
